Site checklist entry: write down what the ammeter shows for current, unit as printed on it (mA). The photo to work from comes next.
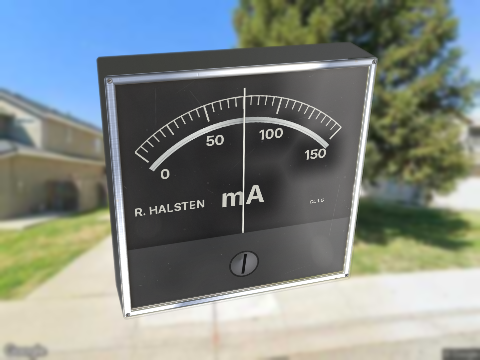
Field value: 75 mA
